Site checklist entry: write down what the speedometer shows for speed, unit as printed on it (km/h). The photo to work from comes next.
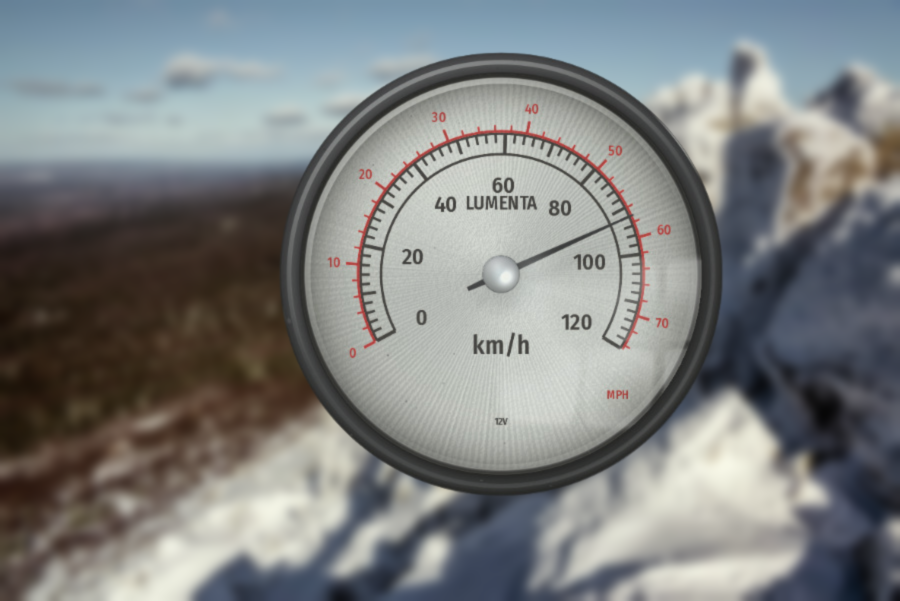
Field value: 92 km/h
